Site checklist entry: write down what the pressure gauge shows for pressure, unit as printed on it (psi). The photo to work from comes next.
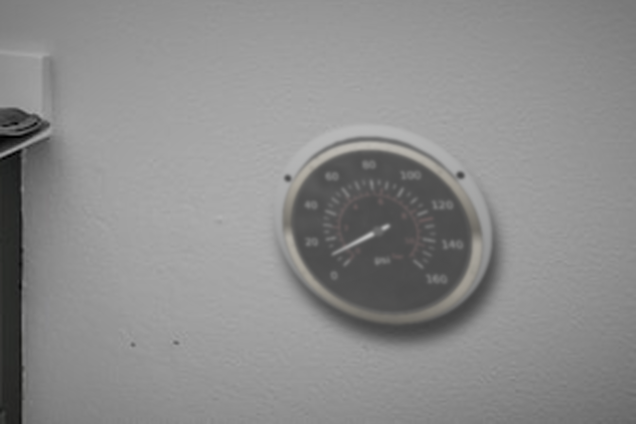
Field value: 10 psi
